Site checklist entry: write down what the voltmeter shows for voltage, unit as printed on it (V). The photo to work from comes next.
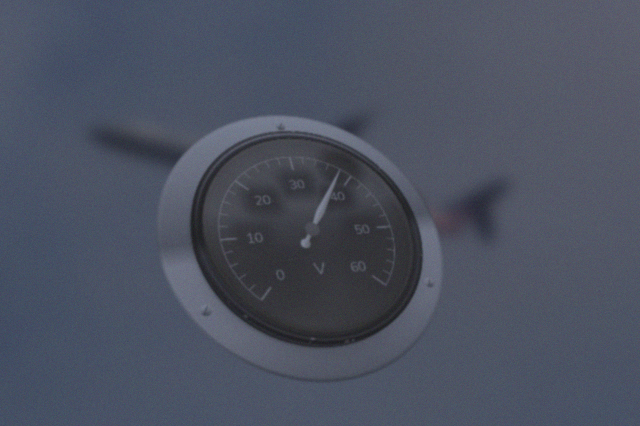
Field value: 38 V
